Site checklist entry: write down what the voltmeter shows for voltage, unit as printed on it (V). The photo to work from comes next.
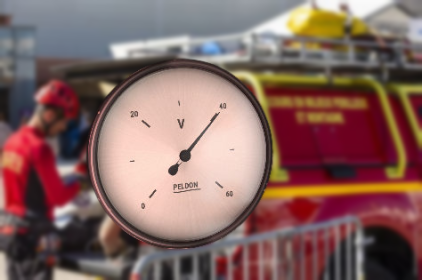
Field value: 40 V
